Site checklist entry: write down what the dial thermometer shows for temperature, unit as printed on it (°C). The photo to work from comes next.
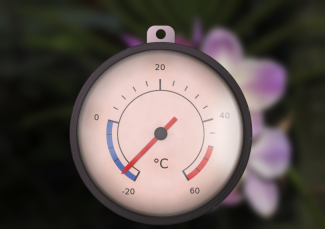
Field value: -16 °C
